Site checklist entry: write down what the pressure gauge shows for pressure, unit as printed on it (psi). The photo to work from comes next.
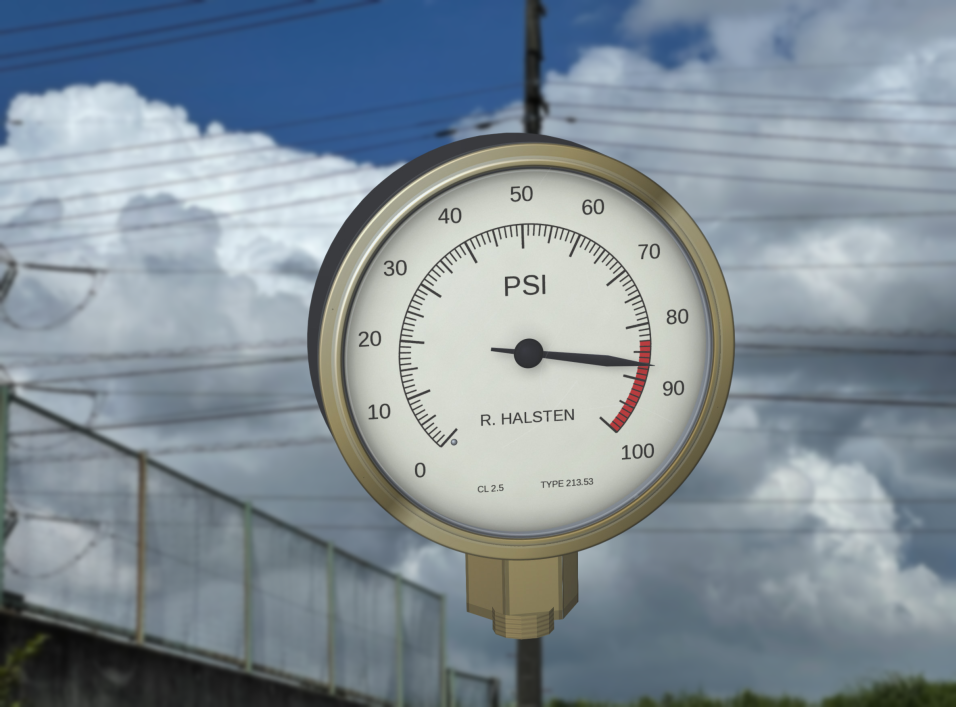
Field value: 87 psi
